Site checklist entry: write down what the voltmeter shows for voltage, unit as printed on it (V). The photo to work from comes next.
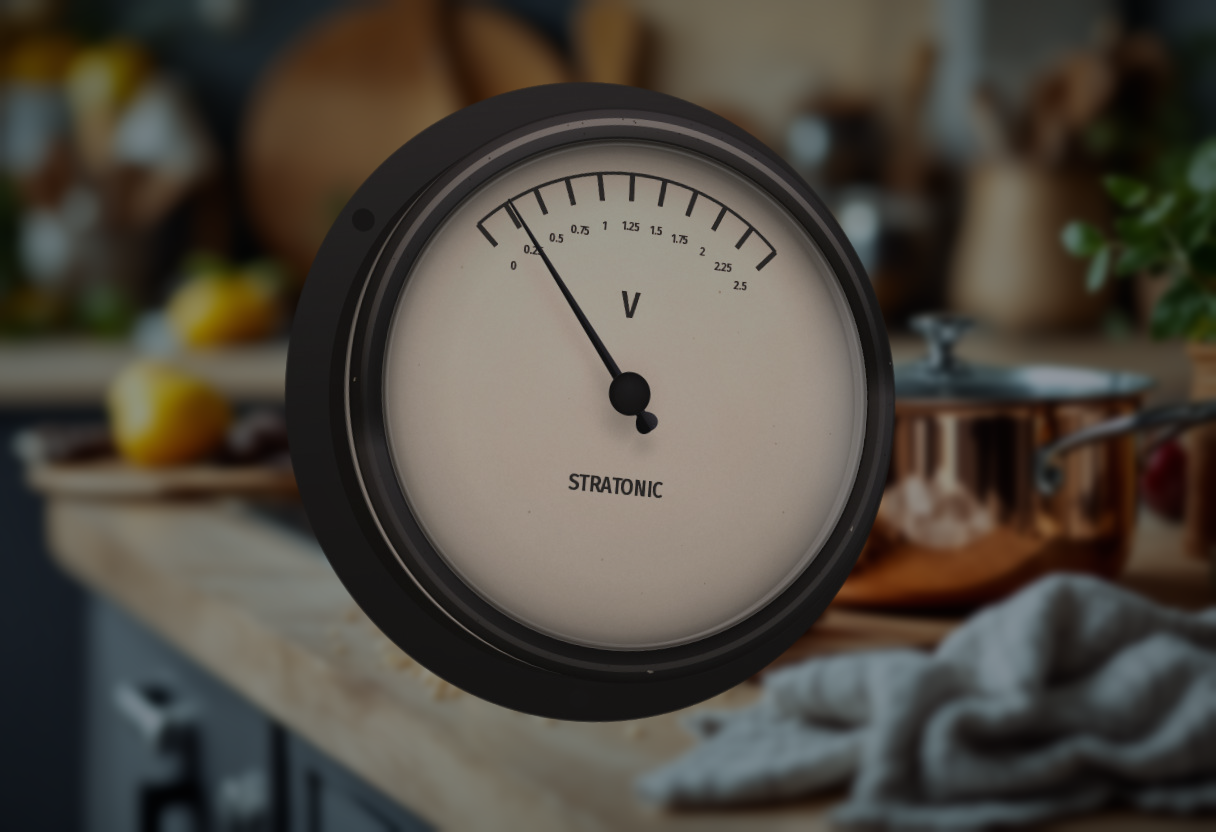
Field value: 0.25 V
